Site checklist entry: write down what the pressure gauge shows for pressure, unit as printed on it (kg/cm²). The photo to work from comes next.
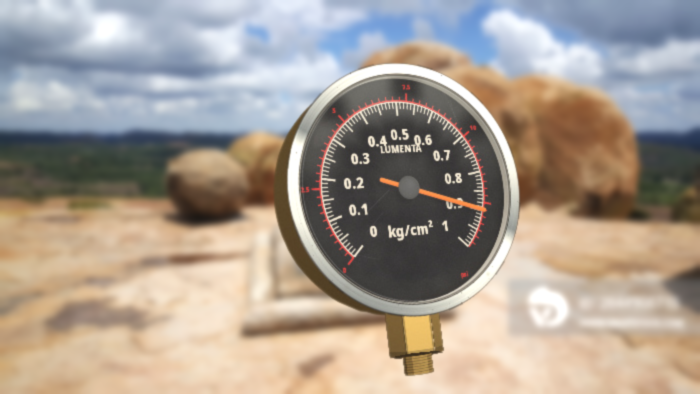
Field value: 0.9 kg/cm²
